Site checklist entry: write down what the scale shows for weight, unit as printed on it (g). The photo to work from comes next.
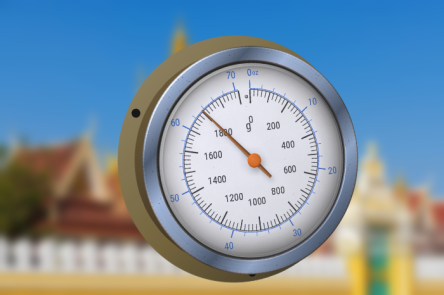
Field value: 1800 g
